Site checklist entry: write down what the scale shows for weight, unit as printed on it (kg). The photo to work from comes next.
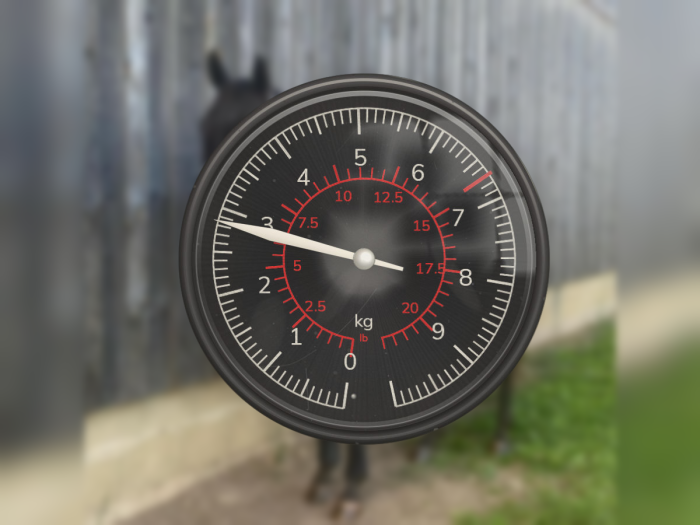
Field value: 2.85 kg
